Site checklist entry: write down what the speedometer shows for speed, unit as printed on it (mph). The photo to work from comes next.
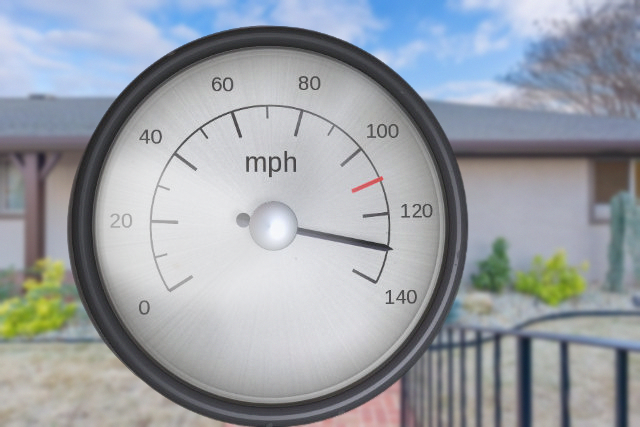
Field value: 130 mph
